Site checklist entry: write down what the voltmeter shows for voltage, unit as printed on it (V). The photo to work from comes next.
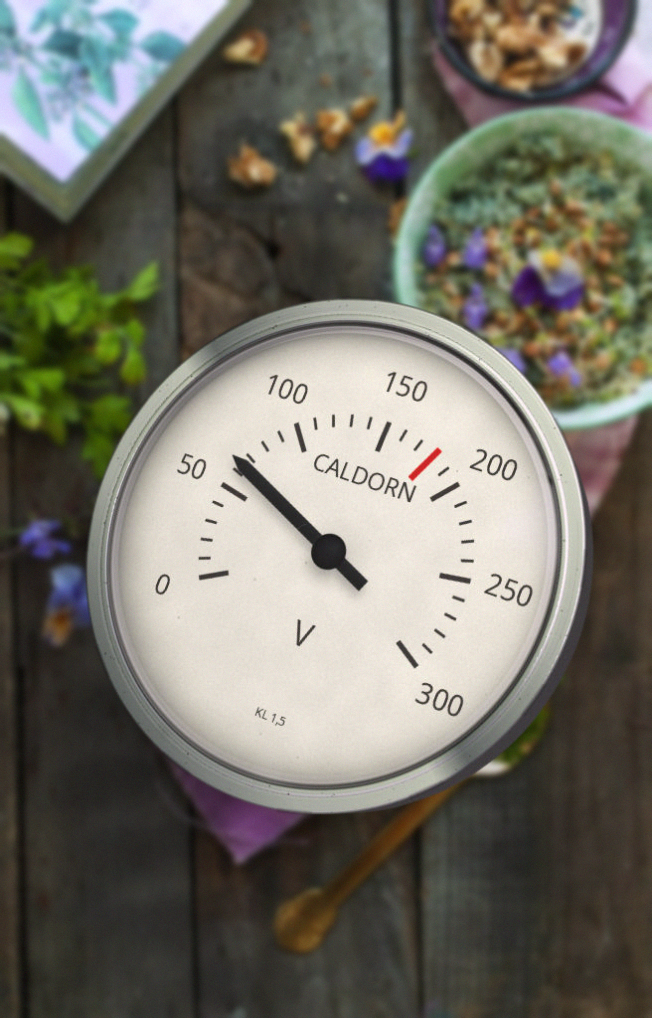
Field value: 65 V
